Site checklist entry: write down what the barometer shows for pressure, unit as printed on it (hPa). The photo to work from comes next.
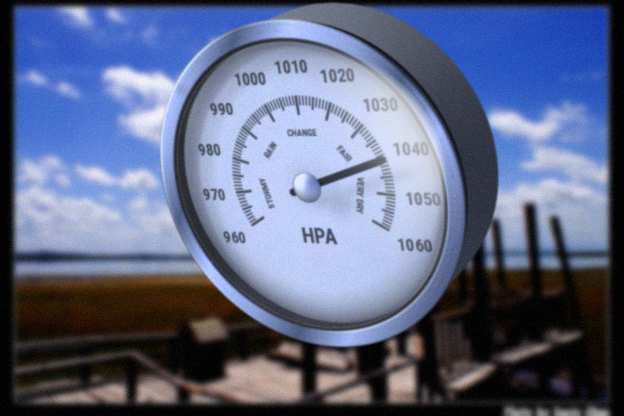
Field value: 1040 hPa
